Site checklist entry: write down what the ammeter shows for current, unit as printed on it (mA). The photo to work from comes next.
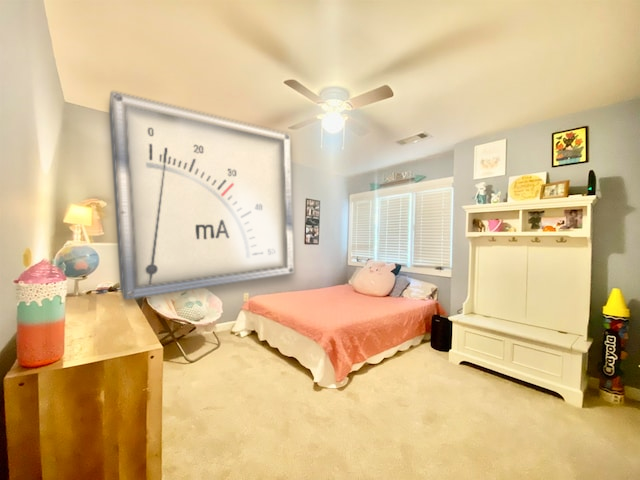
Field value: 10 mA
